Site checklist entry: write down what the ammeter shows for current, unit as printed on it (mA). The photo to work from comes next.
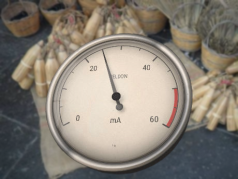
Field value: 25 mA
